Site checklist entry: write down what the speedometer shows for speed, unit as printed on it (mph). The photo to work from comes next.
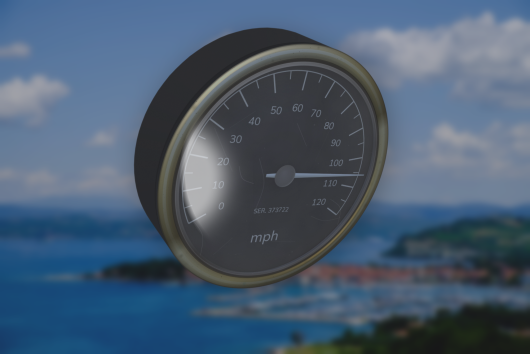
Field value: 105 mph
